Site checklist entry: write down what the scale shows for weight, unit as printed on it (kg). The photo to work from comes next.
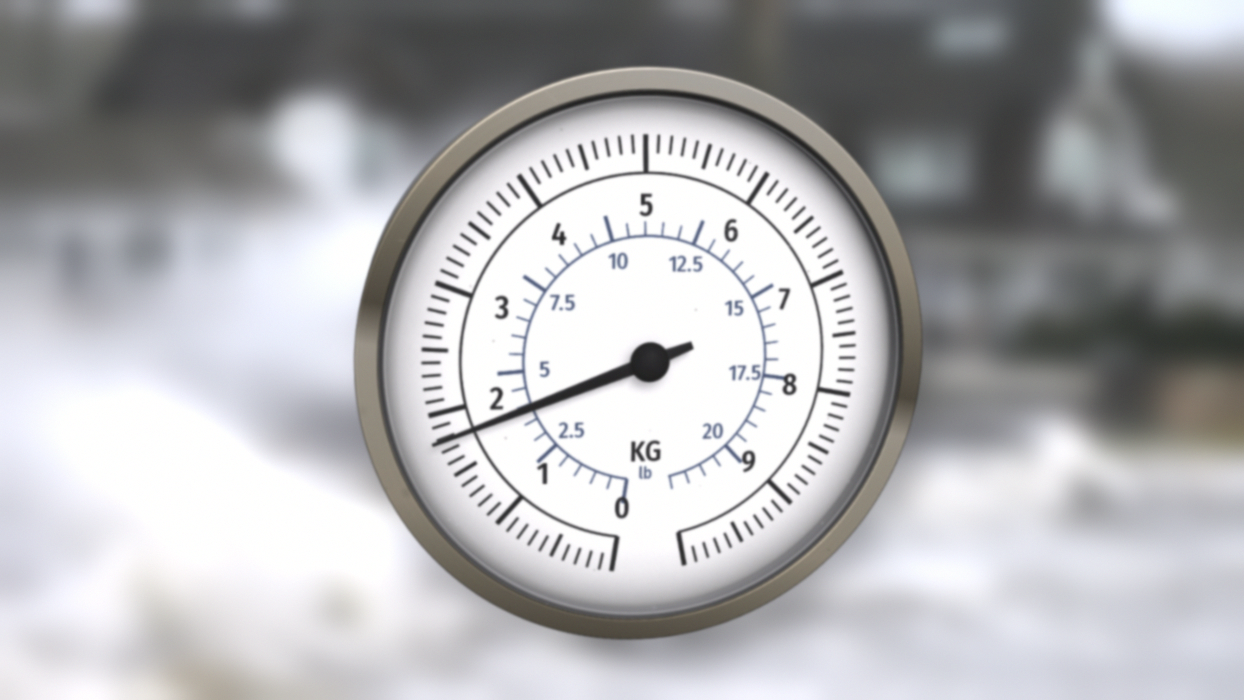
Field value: 1.8 kg
